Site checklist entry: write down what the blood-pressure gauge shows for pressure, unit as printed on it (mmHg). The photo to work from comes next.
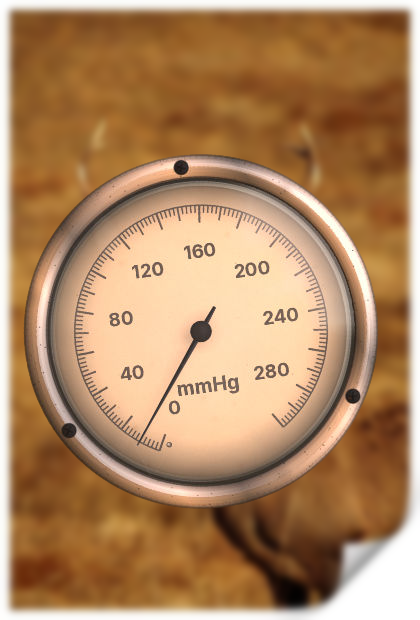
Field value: 10 mmHg
